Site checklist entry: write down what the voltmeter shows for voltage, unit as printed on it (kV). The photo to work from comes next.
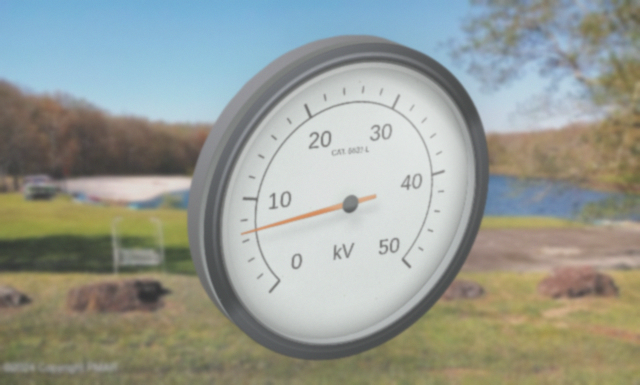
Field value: 7 kV
